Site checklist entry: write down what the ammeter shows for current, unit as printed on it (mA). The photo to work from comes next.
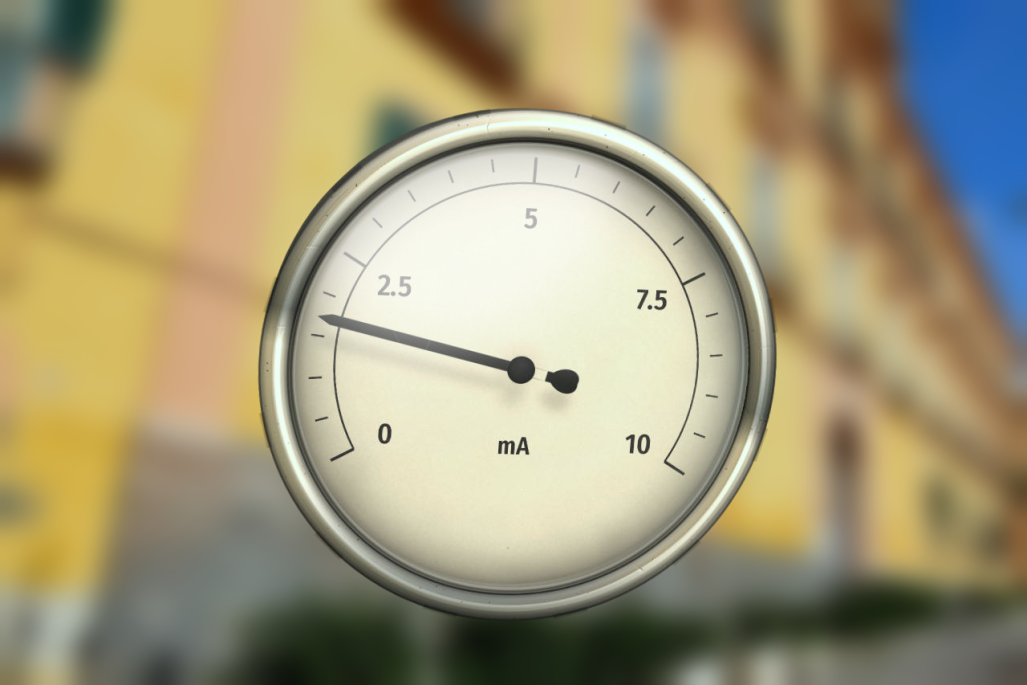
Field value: 1.75 mA
